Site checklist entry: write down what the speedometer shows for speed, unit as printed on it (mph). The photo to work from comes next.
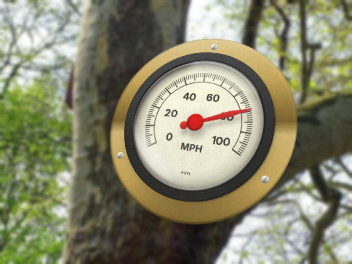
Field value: 80 mph
